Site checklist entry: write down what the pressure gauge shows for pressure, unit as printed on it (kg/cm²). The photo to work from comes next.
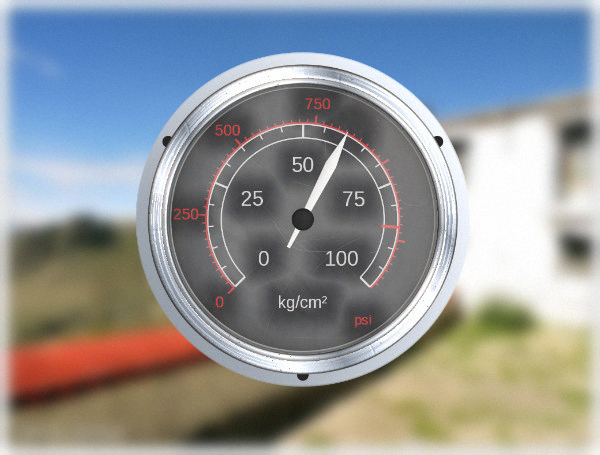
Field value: 60 kg/cm²
